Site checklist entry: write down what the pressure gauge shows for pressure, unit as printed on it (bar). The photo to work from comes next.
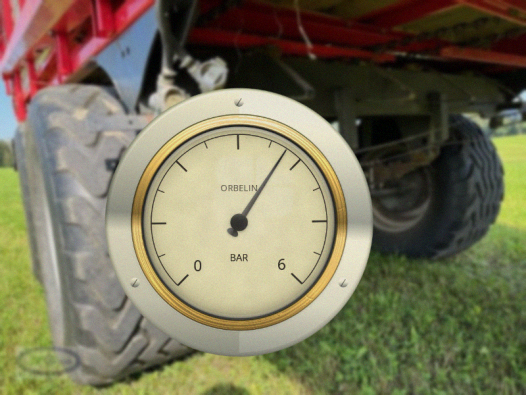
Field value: 3.75 bar
